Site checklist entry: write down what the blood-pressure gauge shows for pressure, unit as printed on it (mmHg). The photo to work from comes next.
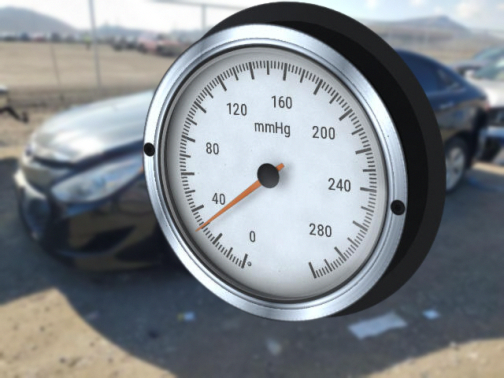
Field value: 30 mmHg
